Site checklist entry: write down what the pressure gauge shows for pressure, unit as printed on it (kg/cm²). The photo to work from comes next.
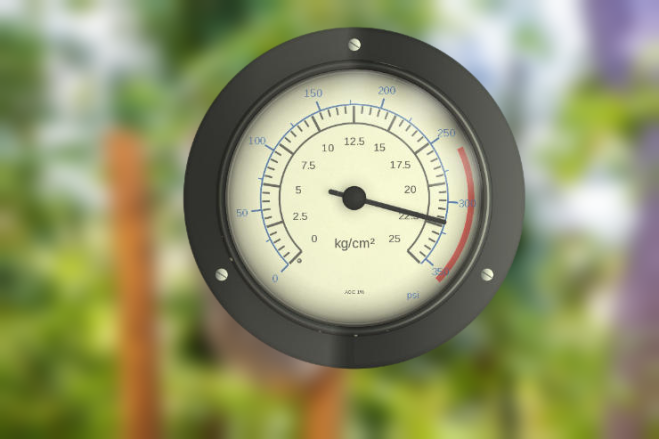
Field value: 22.25 kg/cm²
